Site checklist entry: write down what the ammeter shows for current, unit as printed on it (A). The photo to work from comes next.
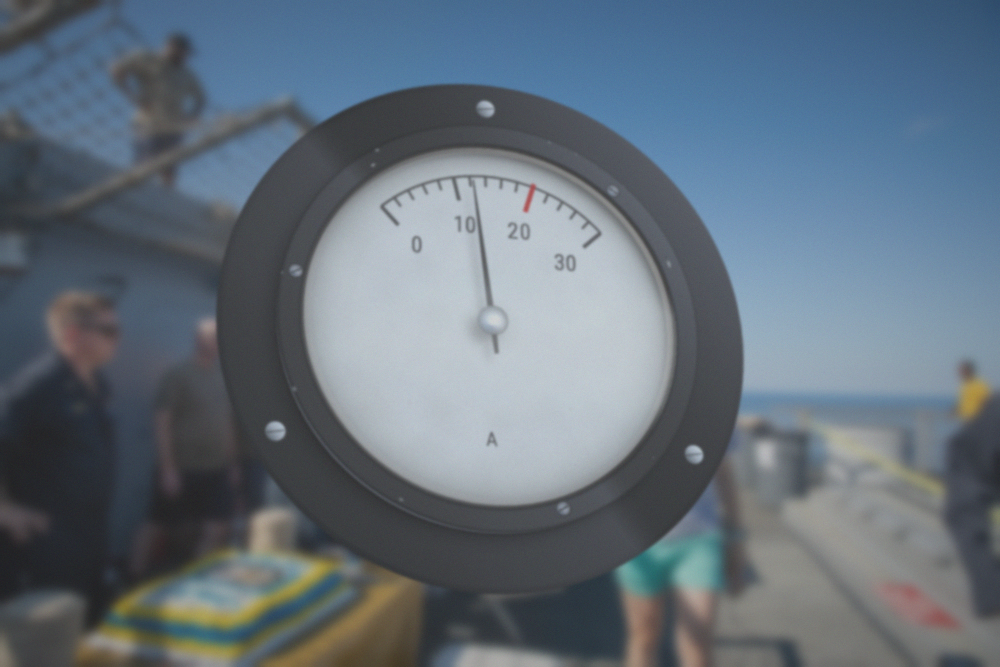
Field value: 12 A
